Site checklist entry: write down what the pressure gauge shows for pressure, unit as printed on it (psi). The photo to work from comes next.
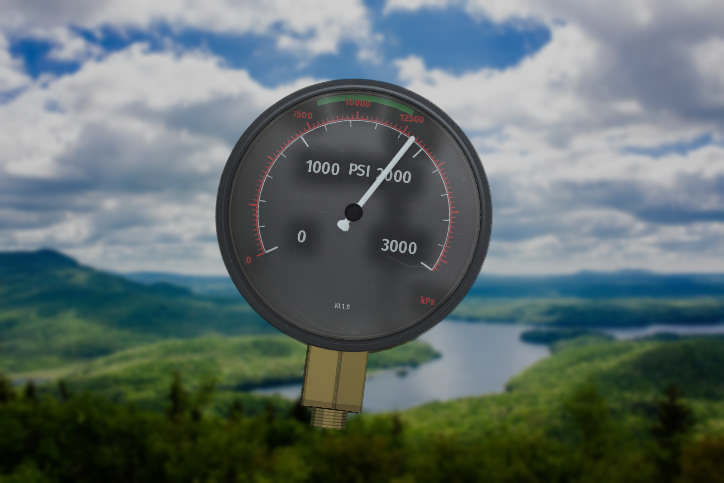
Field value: 1900 psi
